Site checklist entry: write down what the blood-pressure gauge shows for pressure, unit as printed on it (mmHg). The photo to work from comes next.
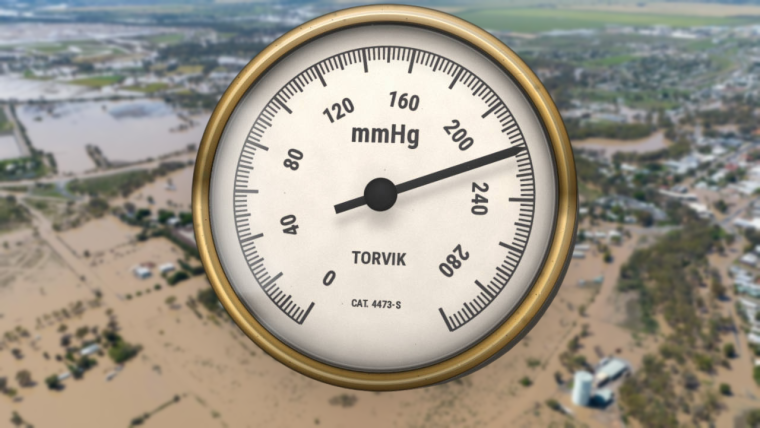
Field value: 220 mmHg
